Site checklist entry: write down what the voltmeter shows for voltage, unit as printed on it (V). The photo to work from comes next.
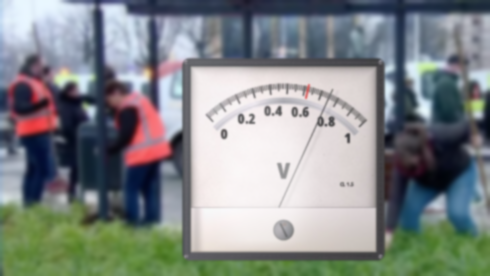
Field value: 0.75 V
